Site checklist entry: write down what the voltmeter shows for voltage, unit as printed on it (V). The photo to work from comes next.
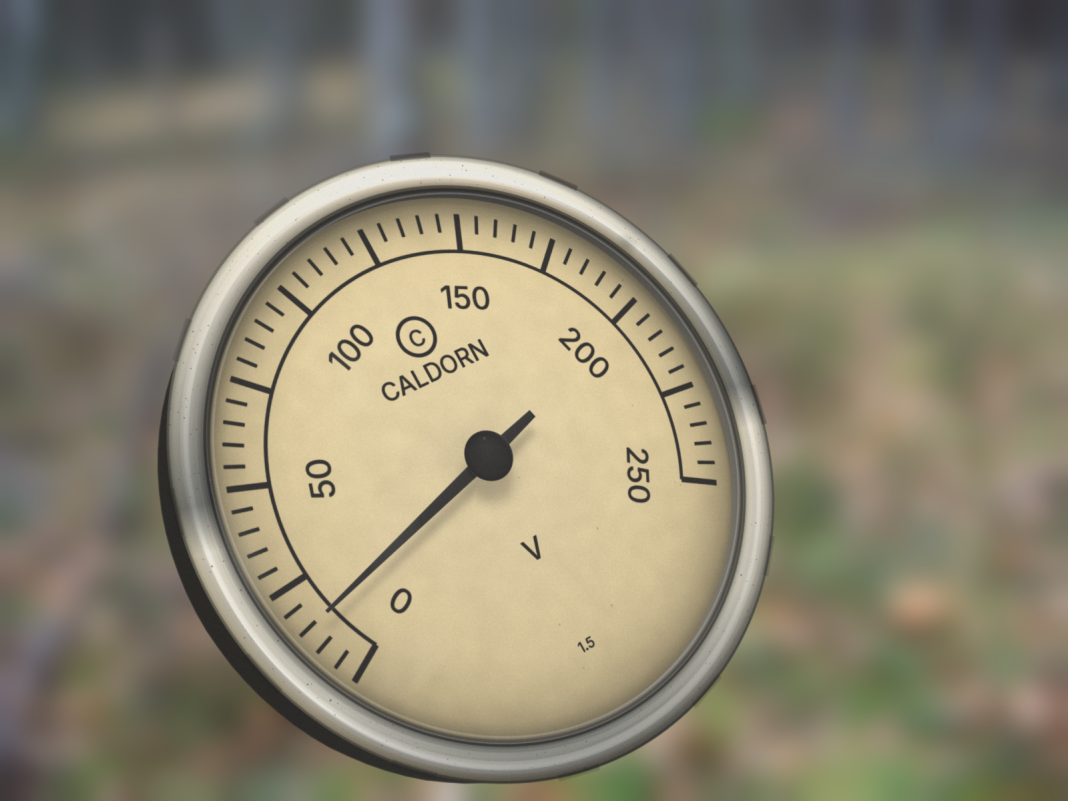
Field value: 15 V
